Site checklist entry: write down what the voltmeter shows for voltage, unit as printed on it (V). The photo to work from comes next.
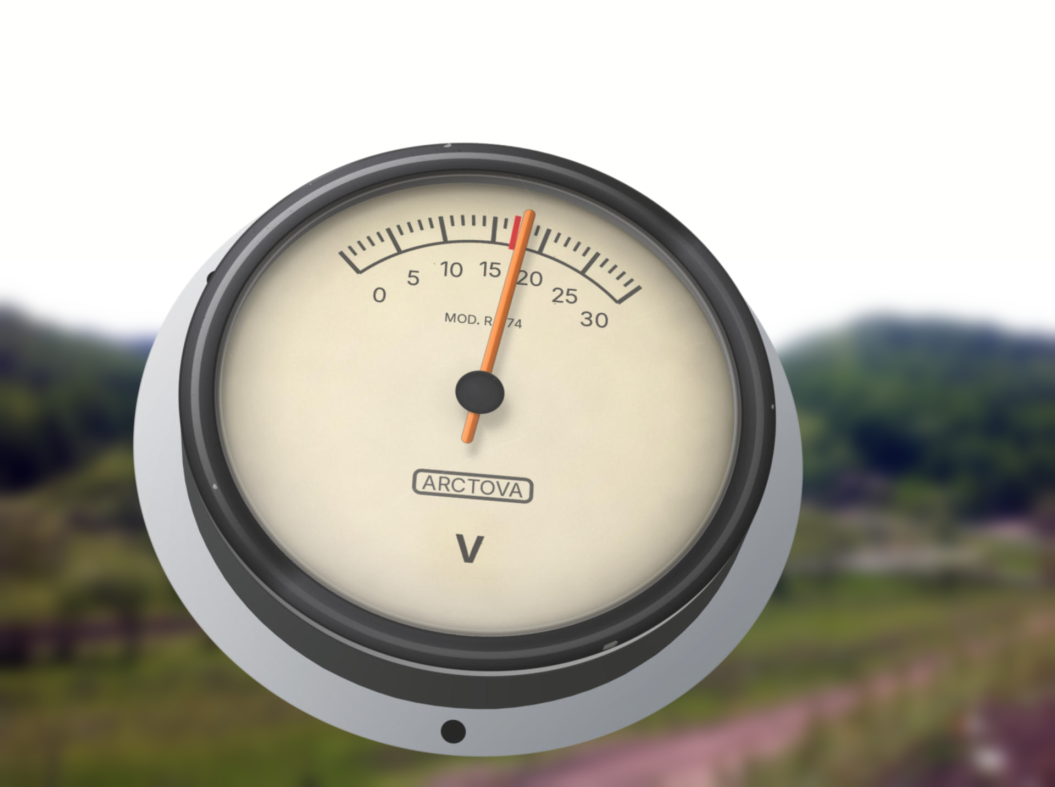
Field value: 18 V
